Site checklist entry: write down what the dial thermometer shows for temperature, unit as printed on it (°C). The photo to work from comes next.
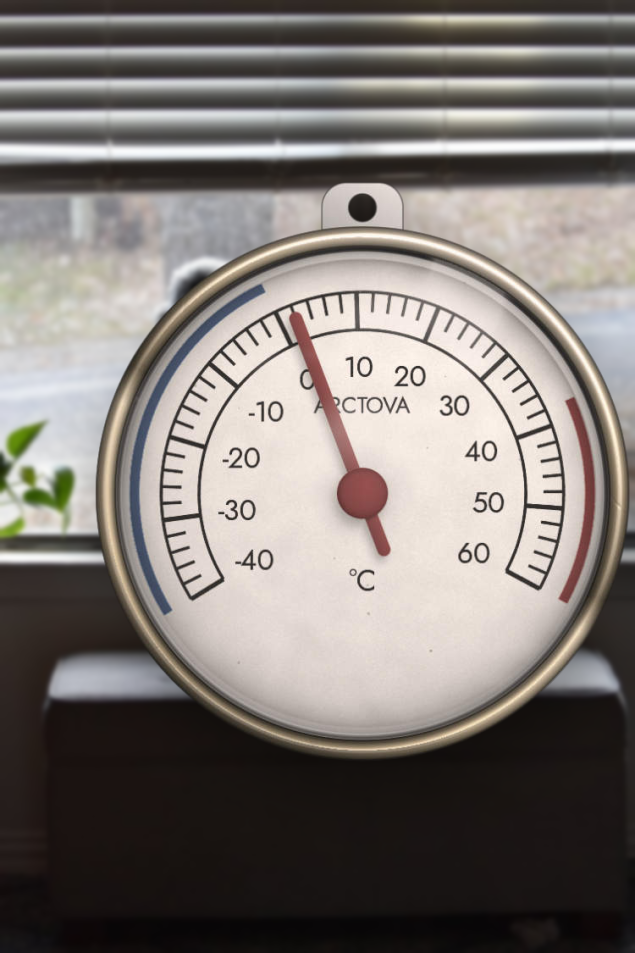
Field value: 2 °C
